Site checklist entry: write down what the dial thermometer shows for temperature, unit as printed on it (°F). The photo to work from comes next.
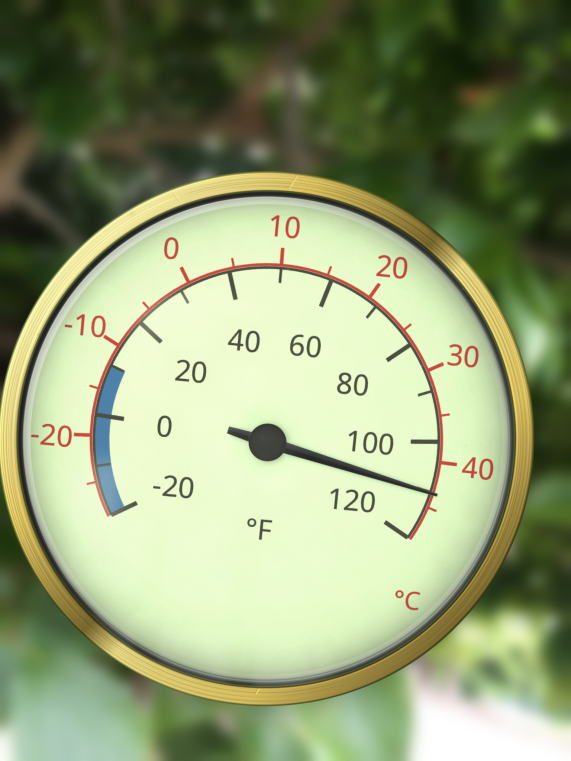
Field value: 110 °F
